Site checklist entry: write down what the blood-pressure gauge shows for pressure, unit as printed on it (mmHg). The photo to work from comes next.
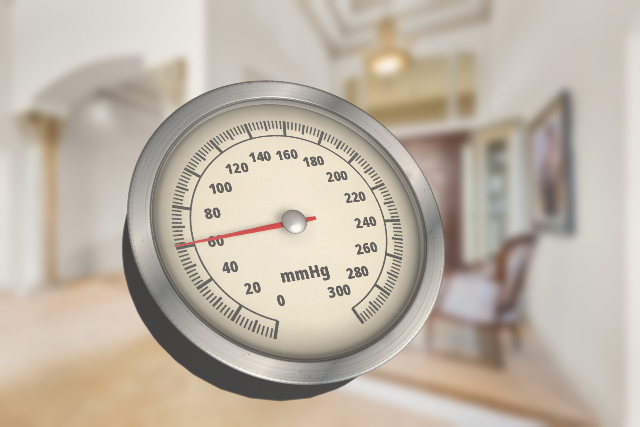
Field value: 60 mmHg
